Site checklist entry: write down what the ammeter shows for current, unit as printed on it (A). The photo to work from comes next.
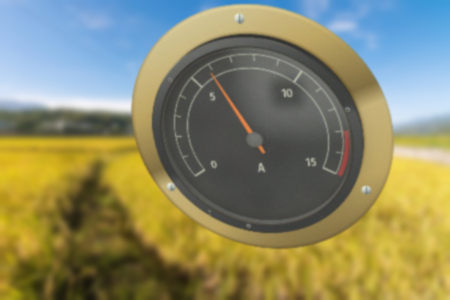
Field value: 6 A
